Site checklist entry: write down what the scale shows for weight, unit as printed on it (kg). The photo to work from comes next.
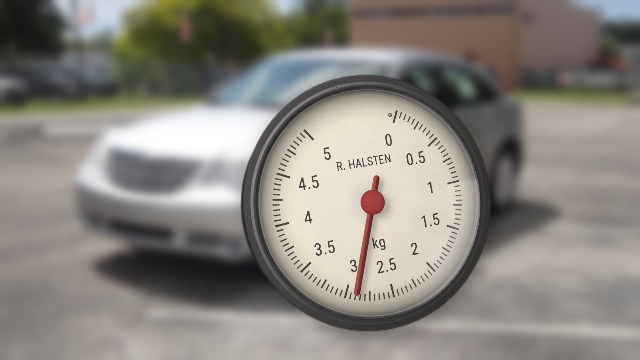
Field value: 2.9 kg
